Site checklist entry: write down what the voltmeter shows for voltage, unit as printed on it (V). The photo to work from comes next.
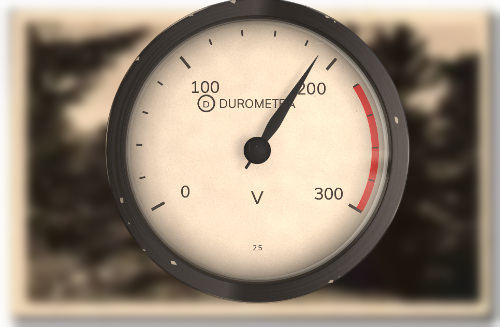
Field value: 190 V
